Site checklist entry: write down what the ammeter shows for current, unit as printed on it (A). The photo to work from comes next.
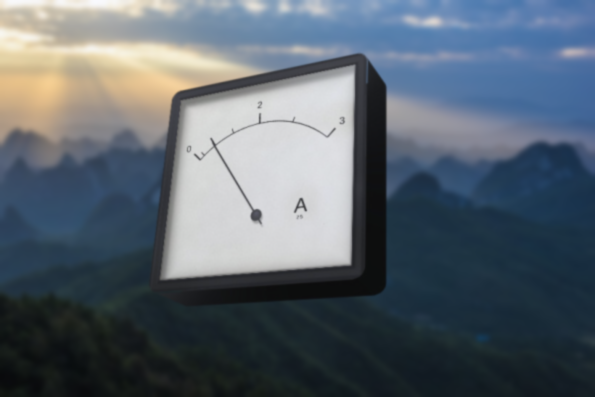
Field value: 1 A
